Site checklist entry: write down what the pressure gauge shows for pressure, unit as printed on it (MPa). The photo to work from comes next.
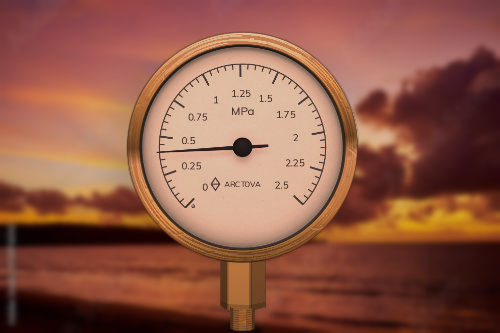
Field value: 0.4 MPa
